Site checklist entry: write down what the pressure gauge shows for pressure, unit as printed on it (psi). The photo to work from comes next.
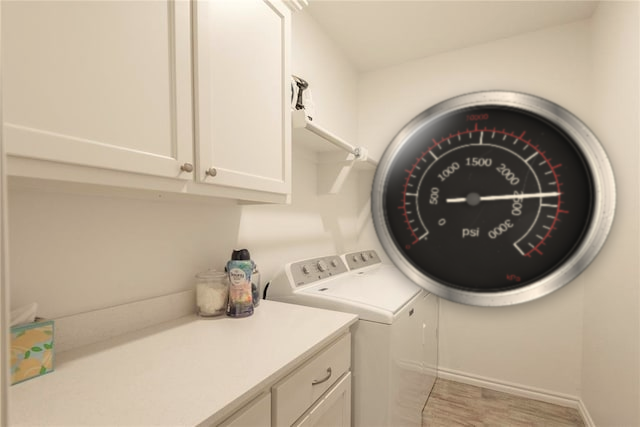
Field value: 2400 psi
